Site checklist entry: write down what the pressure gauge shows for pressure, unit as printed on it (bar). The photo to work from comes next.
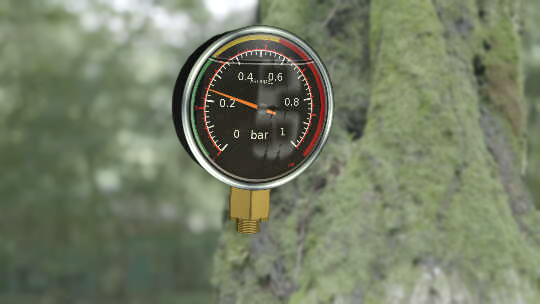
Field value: 0.24 bar
